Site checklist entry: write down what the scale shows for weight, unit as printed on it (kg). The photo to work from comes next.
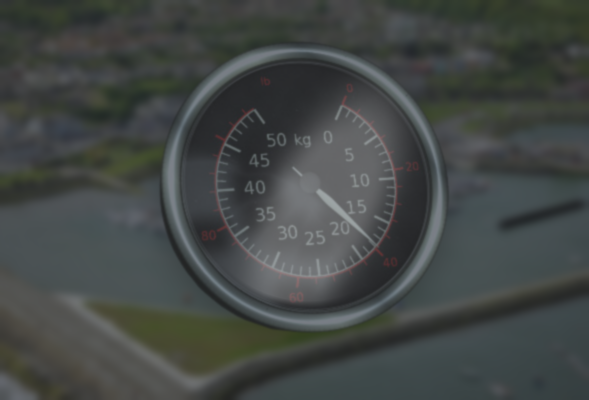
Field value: 18 kg
